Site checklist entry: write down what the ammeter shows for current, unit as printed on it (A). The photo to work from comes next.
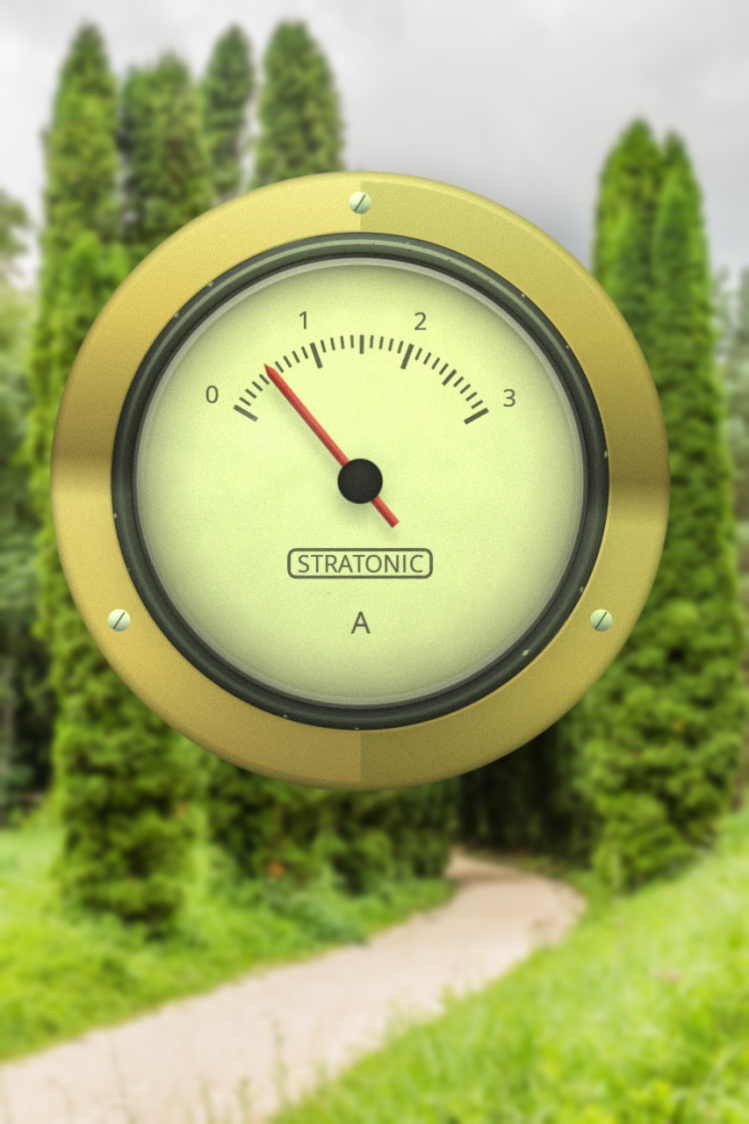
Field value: 0.5 A
